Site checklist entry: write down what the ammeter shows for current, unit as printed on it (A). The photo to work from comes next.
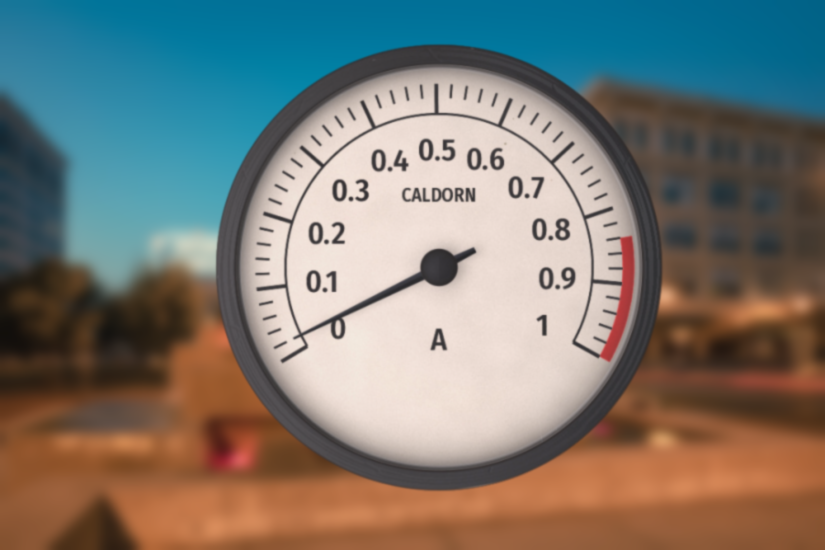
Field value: 0.02 A
